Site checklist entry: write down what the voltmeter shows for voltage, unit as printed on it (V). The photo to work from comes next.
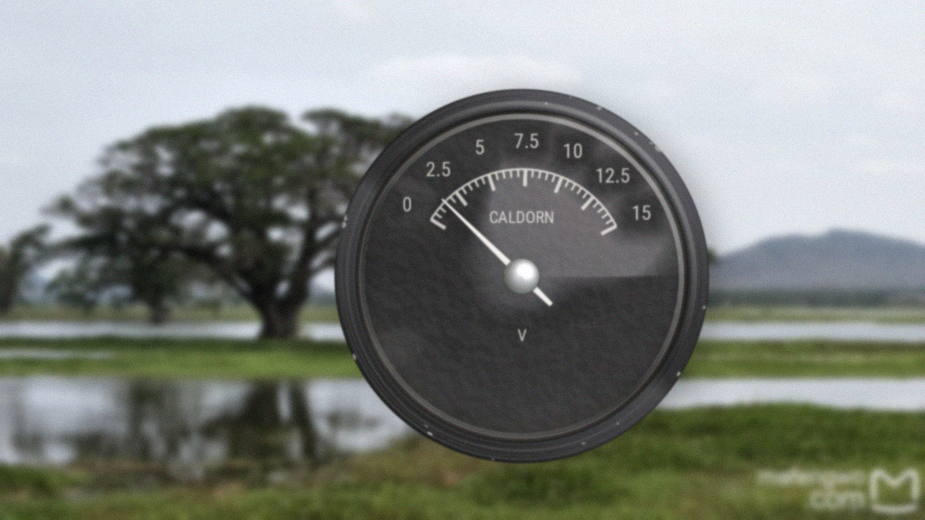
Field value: 1.5 V
